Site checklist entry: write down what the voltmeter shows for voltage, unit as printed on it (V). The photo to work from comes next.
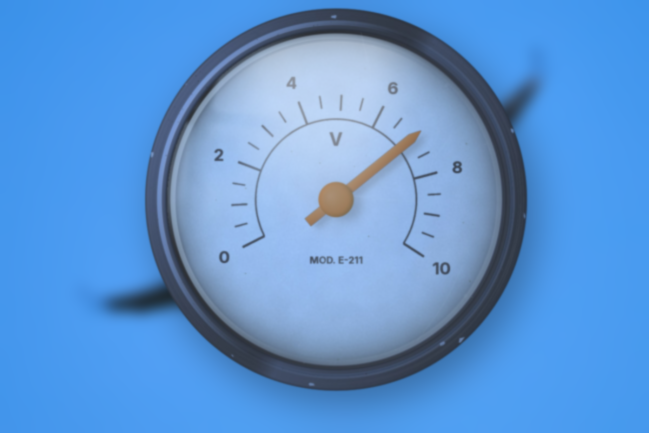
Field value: 7 V
